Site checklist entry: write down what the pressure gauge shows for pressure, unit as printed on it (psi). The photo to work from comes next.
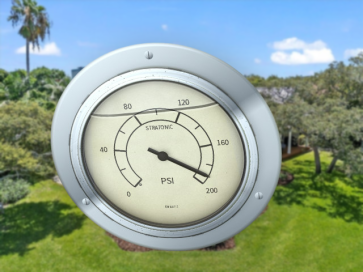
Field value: 190 psi
